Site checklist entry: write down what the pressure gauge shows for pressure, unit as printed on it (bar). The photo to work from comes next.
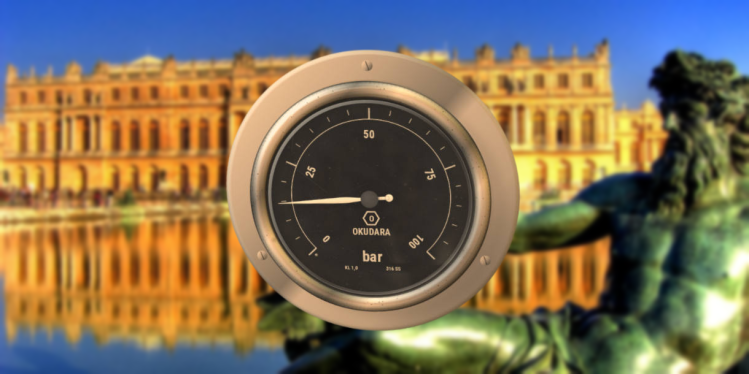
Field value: 15 bar
